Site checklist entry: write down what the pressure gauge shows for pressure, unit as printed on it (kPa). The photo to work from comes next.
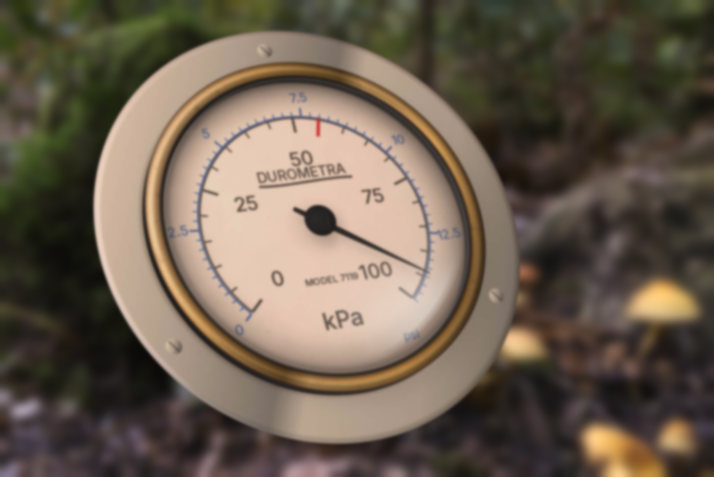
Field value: 95 kPa
